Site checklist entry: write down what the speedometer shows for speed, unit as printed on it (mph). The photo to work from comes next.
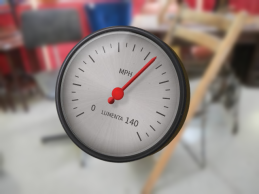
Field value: 85 mph
